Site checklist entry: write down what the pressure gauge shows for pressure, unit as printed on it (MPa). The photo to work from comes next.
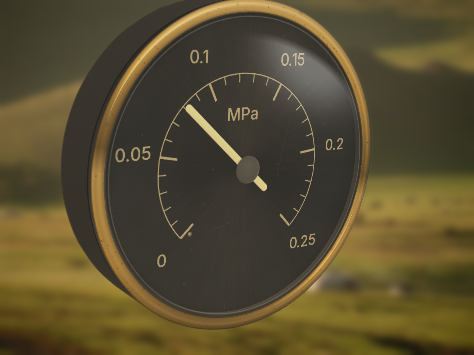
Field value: 0.08 MPa
